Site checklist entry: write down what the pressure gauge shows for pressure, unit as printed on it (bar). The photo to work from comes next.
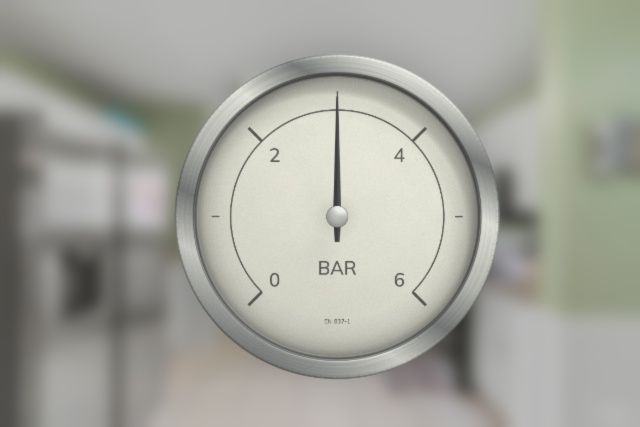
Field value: 3 bar
